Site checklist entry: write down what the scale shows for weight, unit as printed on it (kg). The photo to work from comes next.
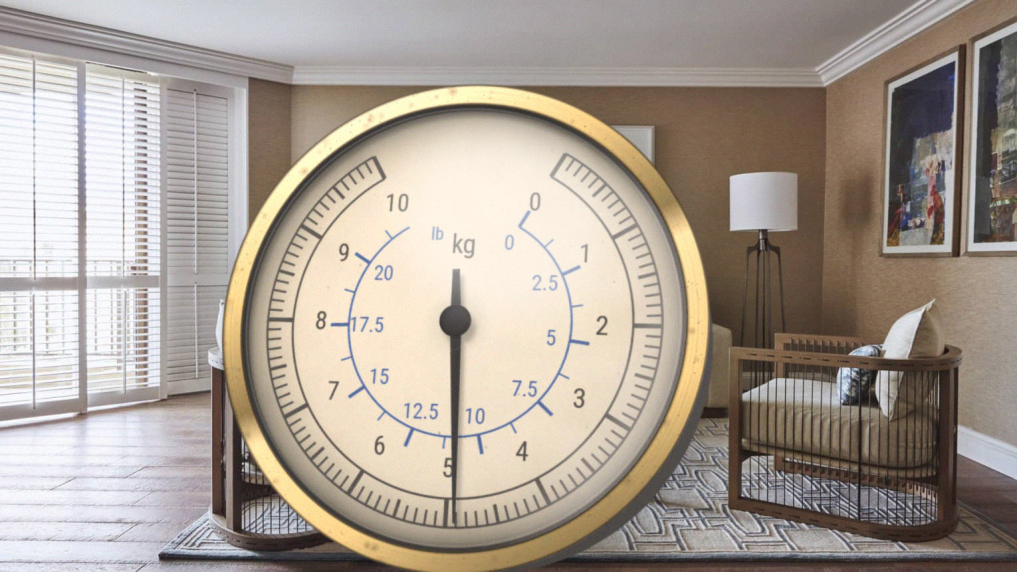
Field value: 4.9 kg
